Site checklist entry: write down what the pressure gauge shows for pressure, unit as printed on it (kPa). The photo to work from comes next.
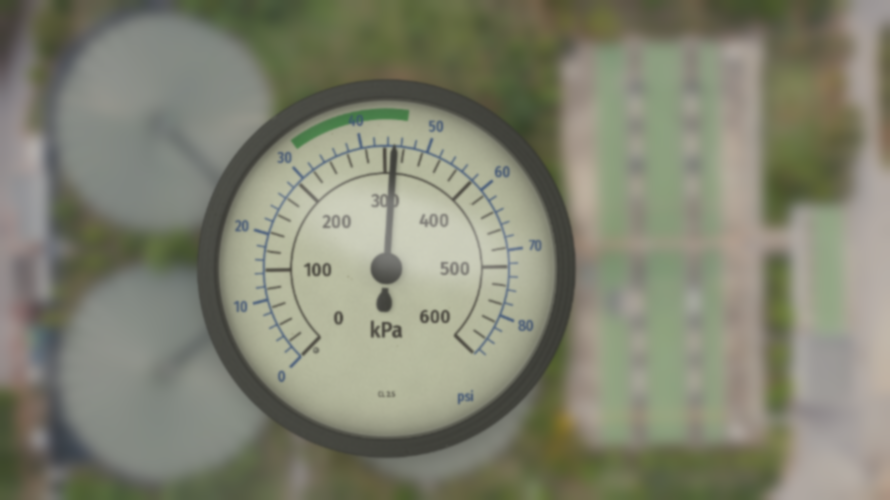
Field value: 310 kPa
